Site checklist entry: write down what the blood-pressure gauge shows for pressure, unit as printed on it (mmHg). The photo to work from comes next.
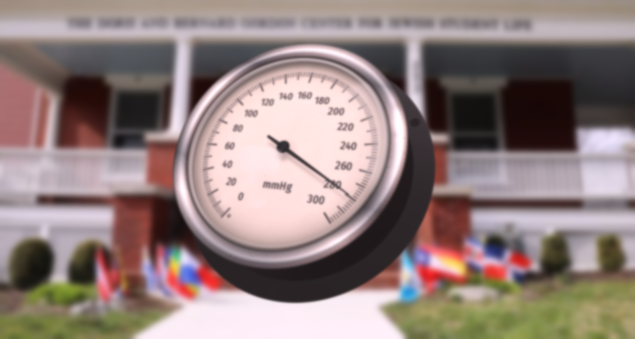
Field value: 280 mmHg
